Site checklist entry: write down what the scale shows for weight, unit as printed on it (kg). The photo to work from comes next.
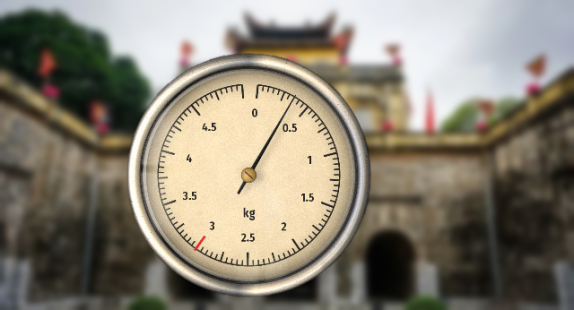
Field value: 0.35 kg
